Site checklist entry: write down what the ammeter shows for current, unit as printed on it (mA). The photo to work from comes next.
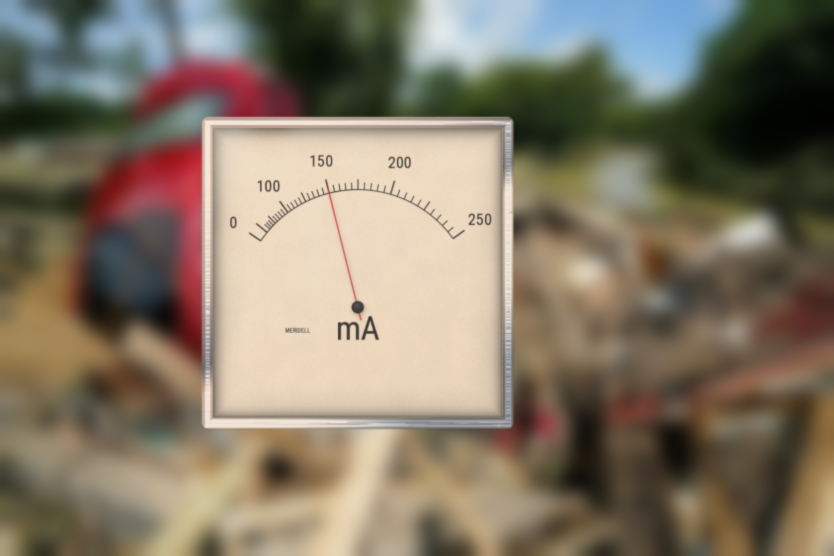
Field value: 150 mA
